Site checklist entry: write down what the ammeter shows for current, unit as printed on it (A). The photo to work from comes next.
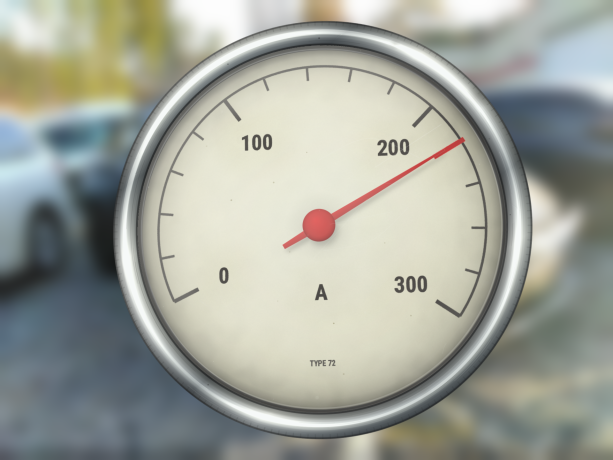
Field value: 220 A
